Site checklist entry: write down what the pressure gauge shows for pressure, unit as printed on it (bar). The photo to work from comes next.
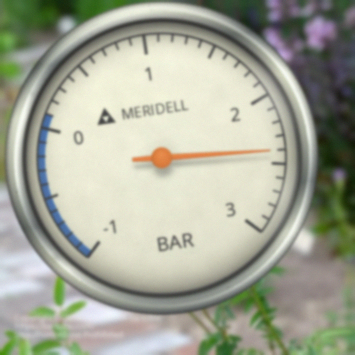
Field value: 2.4 bar
